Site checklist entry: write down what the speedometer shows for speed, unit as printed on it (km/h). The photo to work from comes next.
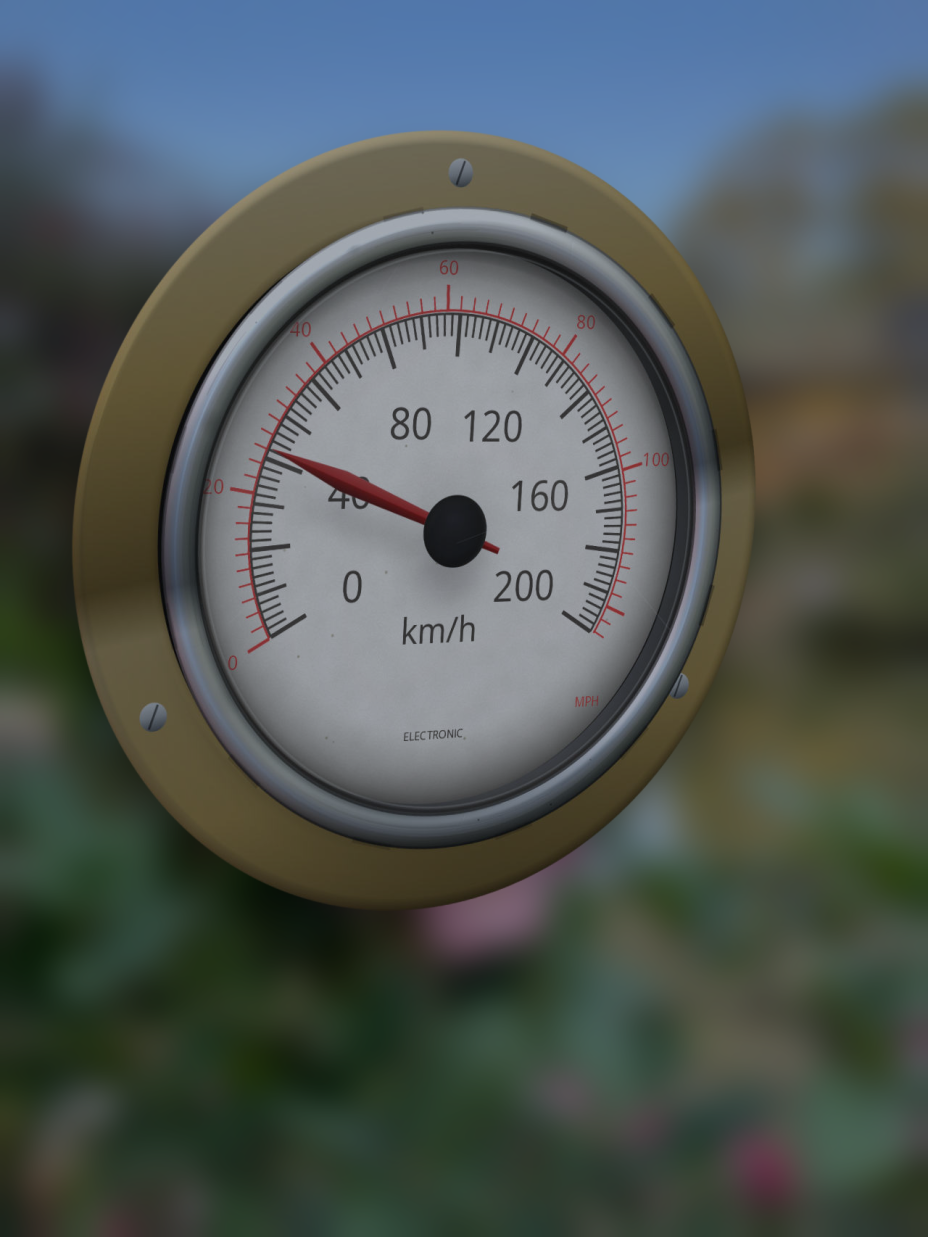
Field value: 42 km/h
